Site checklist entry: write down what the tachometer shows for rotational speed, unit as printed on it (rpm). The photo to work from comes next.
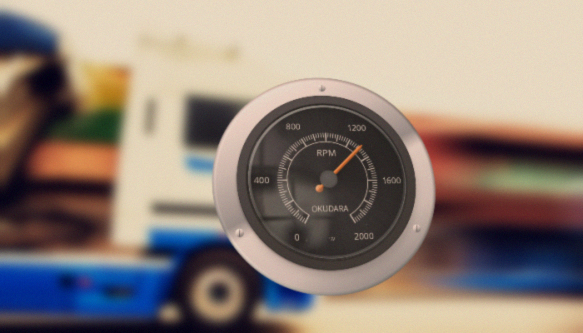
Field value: 1300 rpm
